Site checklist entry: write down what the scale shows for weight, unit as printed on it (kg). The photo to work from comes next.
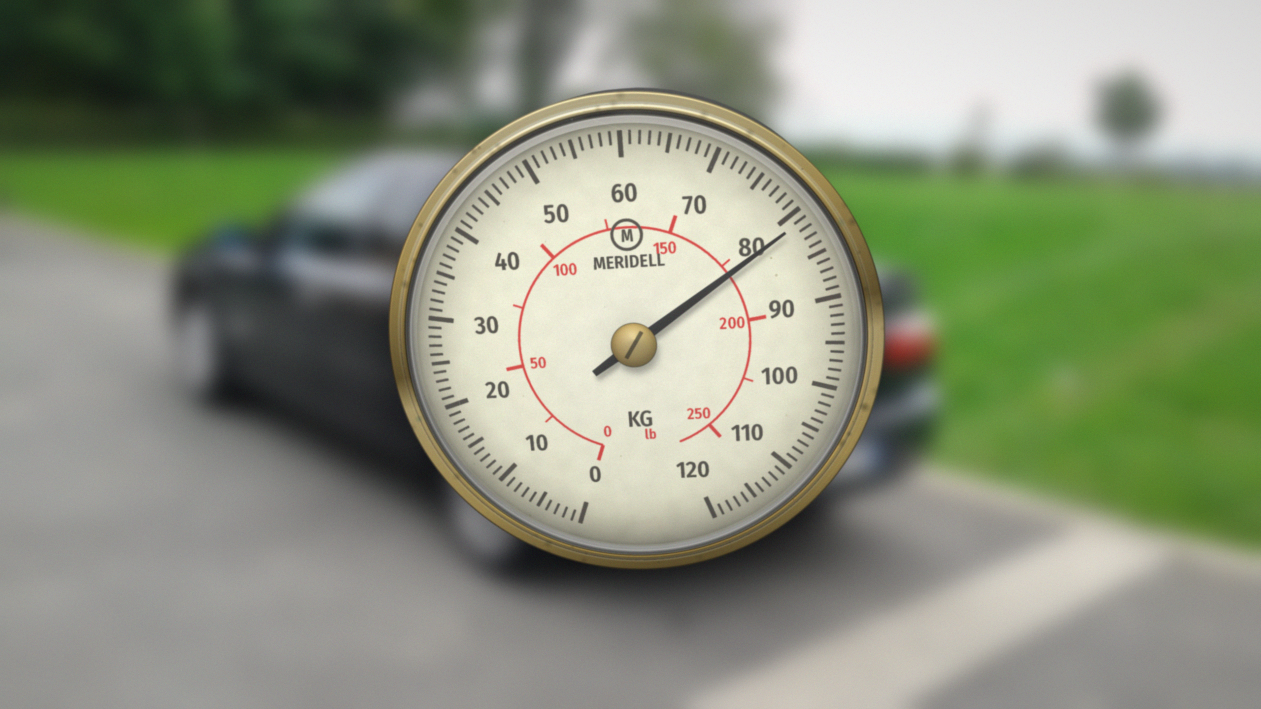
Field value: 81 kg
